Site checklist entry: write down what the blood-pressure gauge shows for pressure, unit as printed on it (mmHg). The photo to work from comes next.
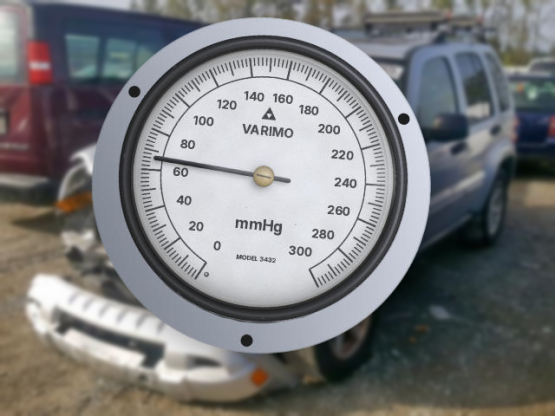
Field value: 66 mmHg
